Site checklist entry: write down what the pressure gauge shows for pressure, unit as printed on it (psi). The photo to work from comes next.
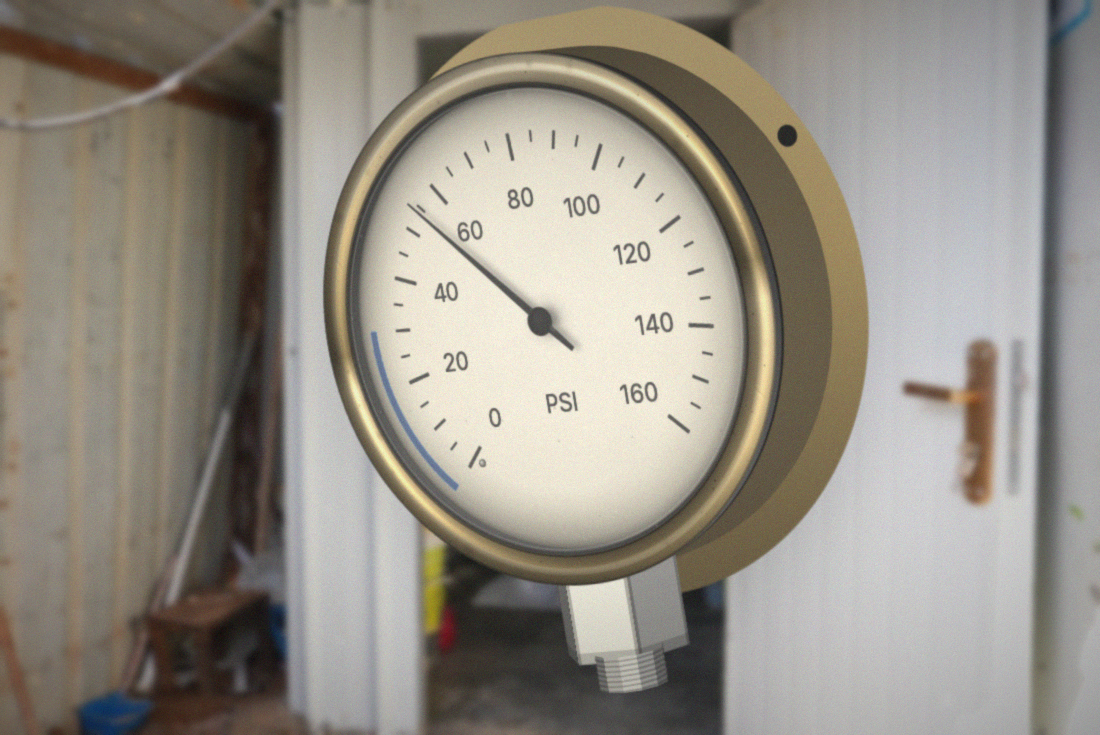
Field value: 55 psi
